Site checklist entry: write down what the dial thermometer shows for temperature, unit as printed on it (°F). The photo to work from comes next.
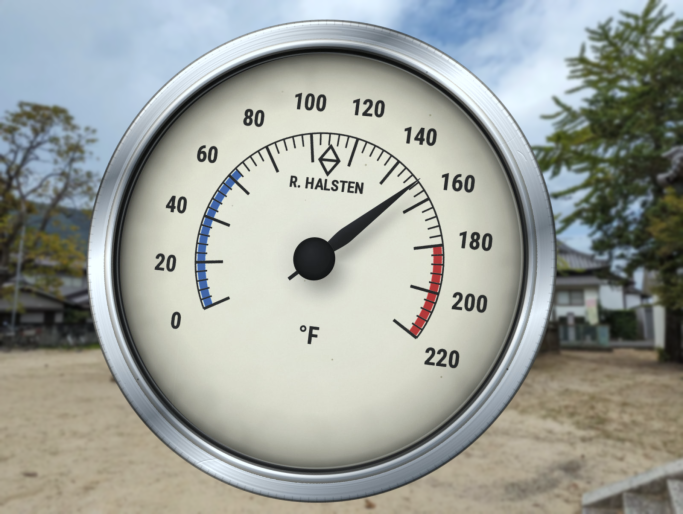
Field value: 152 °F
